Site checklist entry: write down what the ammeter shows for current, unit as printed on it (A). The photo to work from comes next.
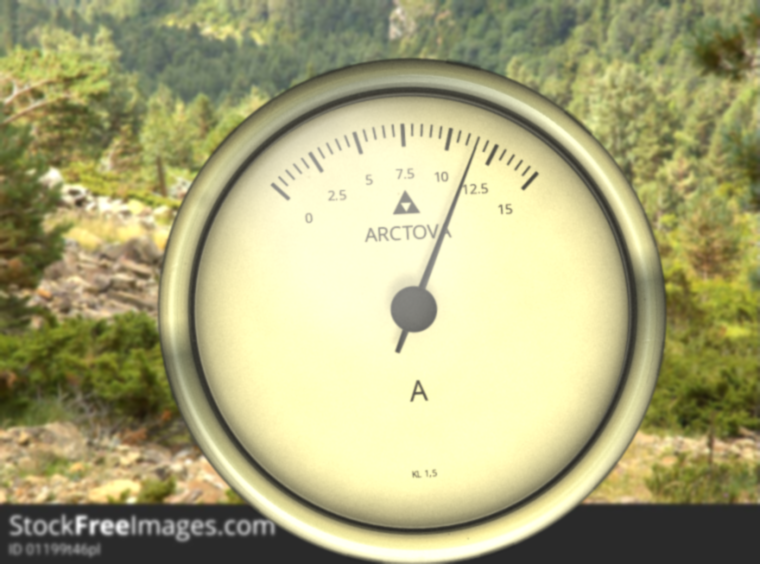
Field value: 11.5 A
